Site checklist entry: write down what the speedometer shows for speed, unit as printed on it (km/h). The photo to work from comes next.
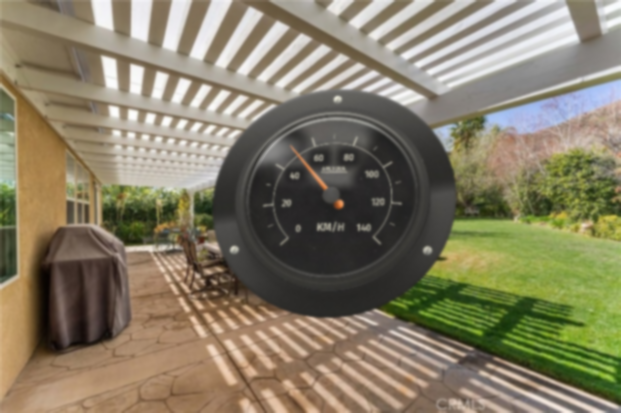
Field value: 50 km/h
